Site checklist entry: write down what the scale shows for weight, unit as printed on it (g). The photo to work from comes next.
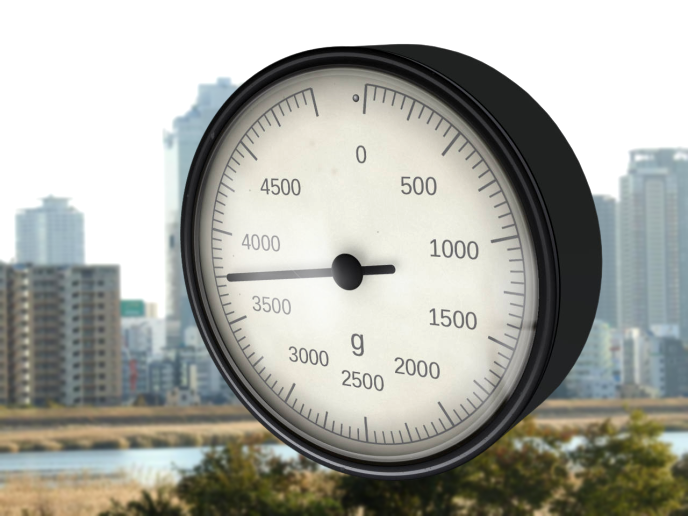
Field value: 3750 g
